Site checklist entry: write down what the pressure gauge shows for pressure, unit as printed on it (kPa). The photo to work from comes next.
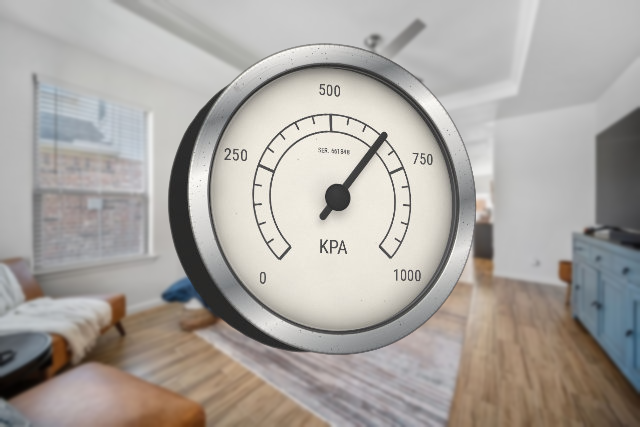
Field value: 650 kPa
